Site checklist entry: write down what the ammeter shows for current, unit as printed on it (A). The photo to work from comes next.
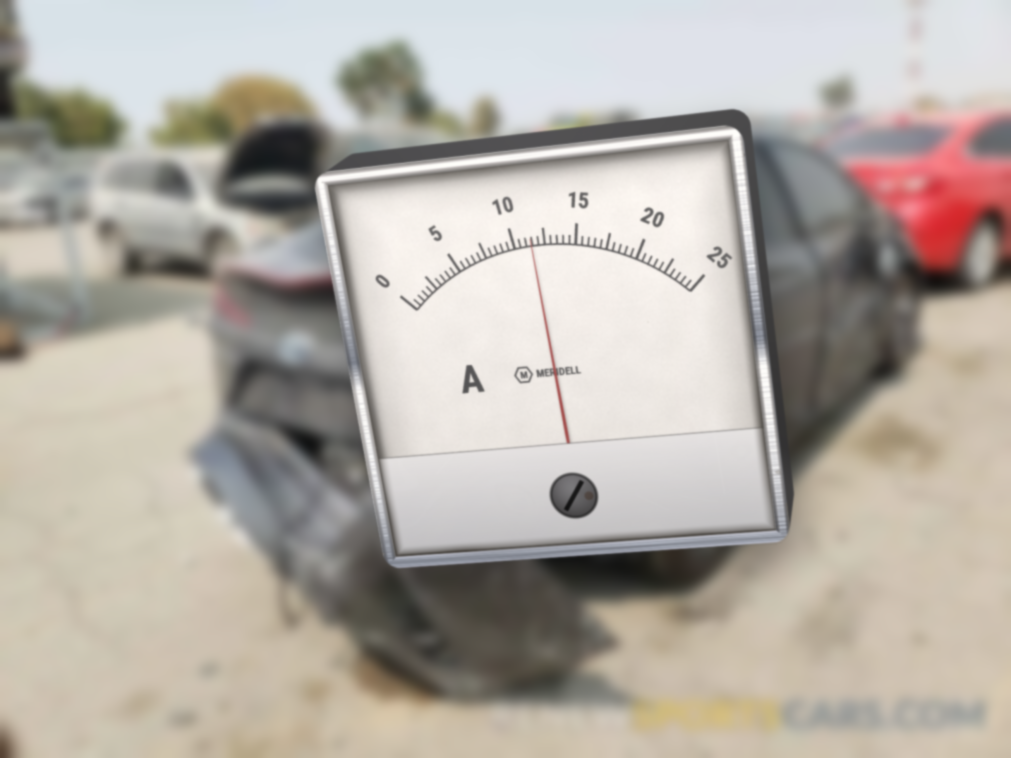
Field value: 11.5 A
